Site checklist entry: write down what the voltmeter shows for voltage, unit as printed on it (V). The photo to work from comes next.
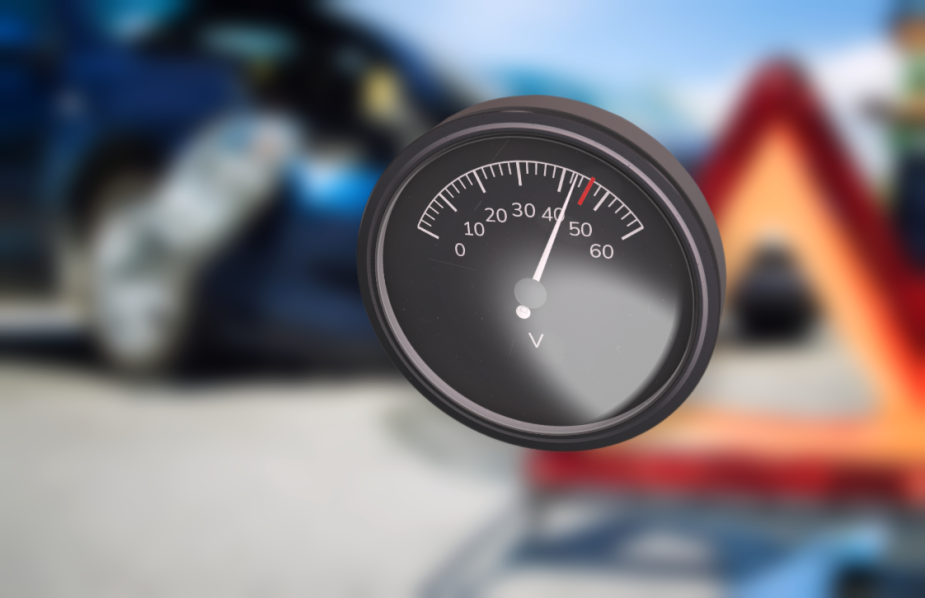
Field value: 43 V
